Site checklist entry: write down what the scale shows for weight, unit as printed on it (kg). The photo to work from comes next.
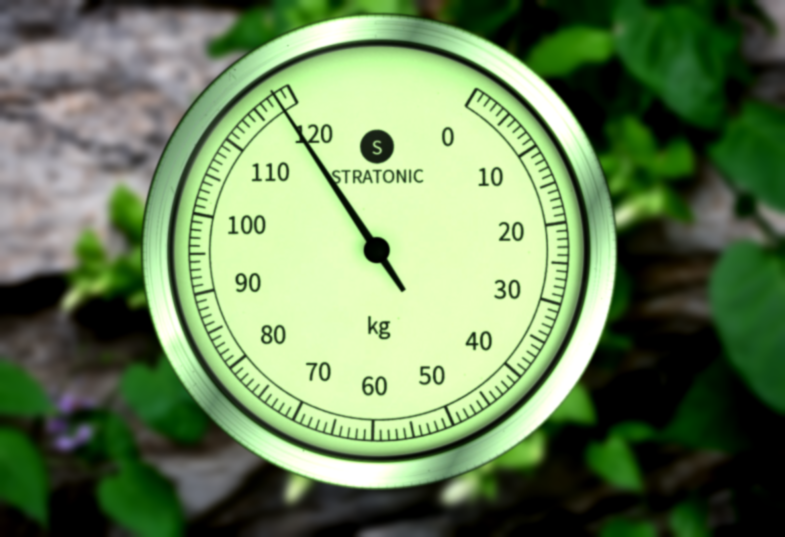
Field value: 118 kg
